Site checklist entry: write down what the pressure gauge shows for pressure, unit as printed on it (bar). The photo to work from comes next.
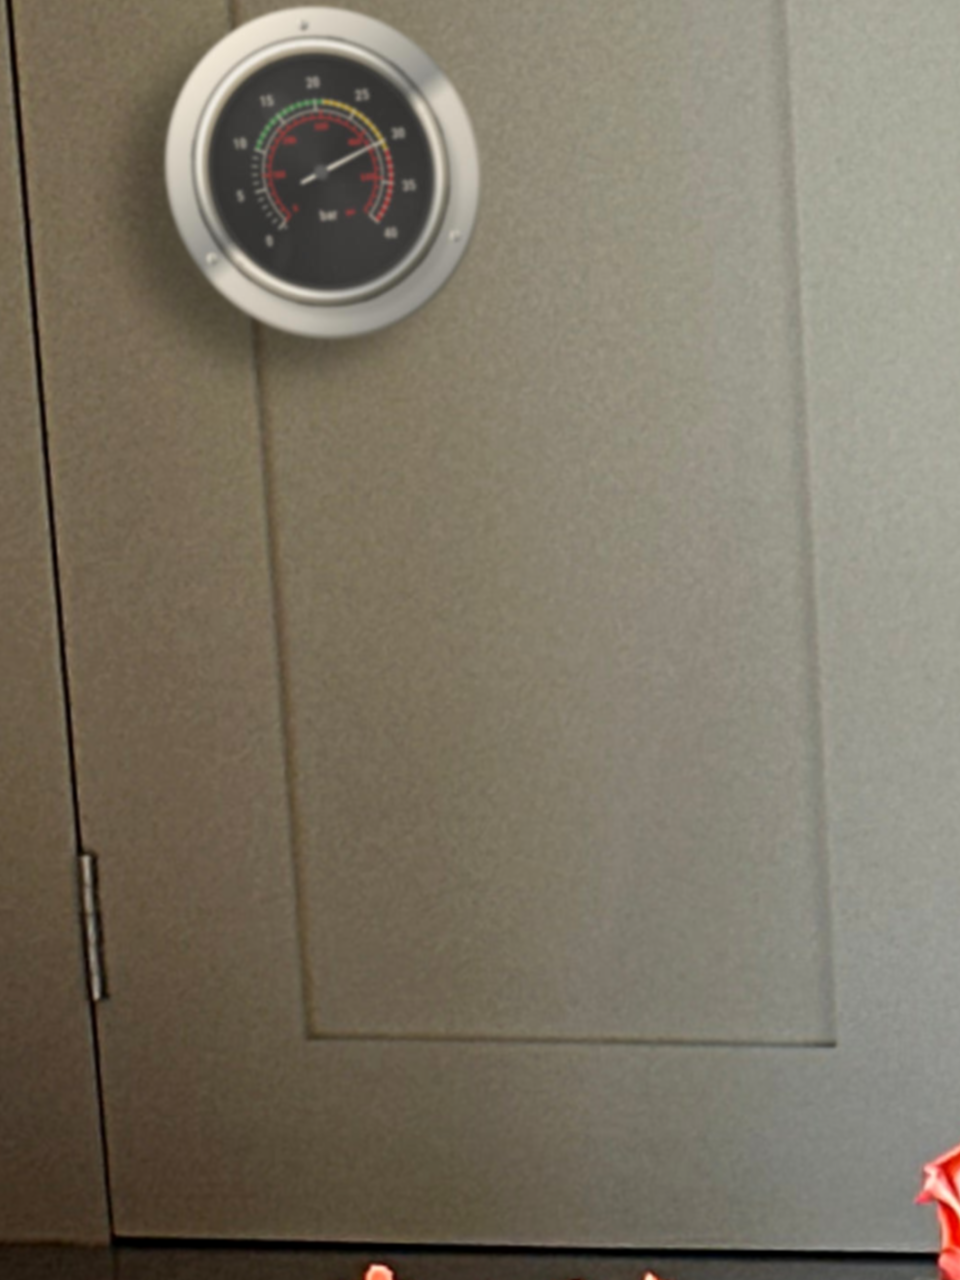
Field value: 30 bar
